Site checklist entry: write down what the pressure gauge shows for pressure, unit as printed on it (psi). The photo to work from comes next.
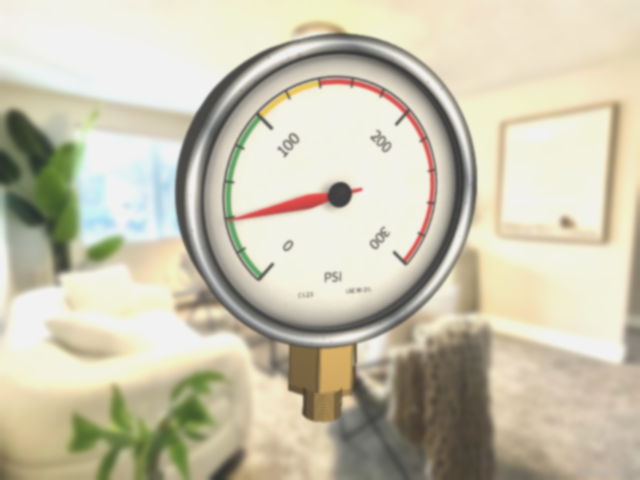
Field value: 40 psi
